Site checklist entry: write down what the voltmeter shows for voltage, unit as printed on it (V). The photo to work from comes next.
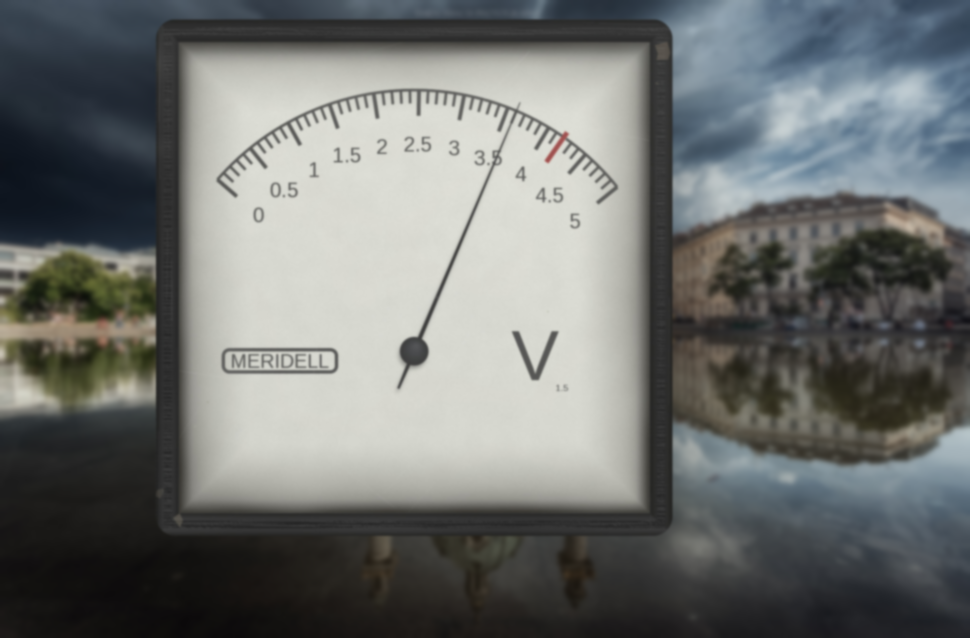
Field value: 3.6 V
